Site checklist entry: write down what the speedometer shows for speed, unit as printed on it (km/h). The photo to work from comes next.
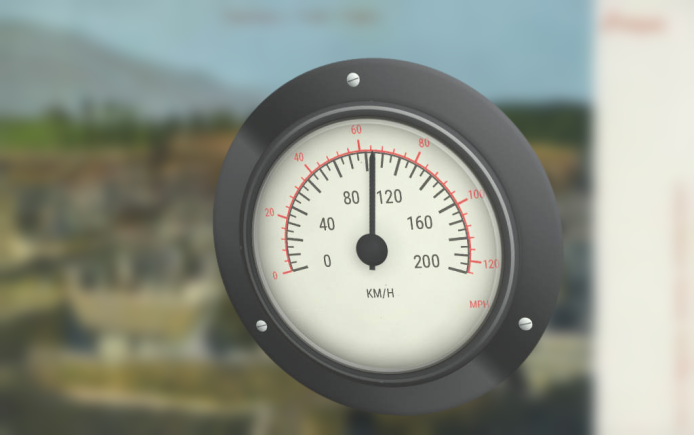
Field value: 105 km/h
